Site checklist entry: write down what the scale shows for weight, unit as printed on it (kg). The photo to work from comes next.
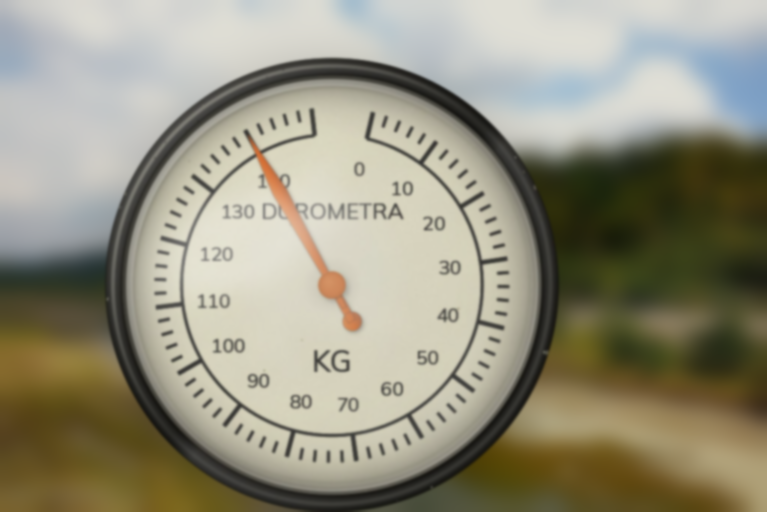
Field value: 140 kg
